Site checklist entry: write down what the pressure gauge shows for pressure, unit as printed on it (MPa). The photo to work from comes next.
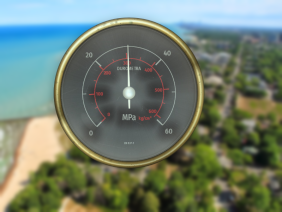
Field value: 30 MPa
